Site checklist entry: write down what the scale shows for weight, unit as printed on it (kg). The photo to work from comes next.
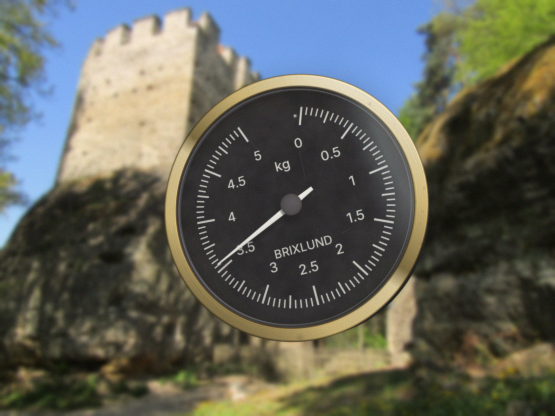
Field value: 3.55 kg
